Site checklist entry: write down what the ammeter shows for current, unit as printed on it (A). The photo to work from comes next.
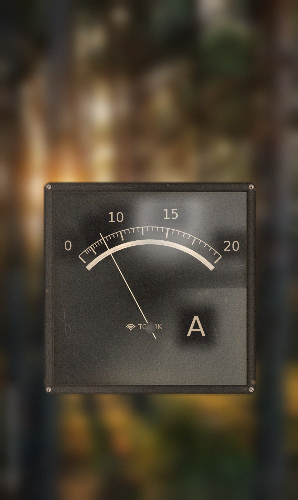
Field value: 7.5 A
